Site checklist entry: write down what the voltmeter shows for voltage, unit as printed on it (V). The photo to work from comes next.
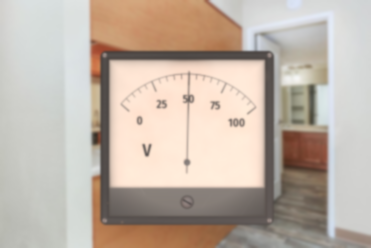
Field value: 50 V
